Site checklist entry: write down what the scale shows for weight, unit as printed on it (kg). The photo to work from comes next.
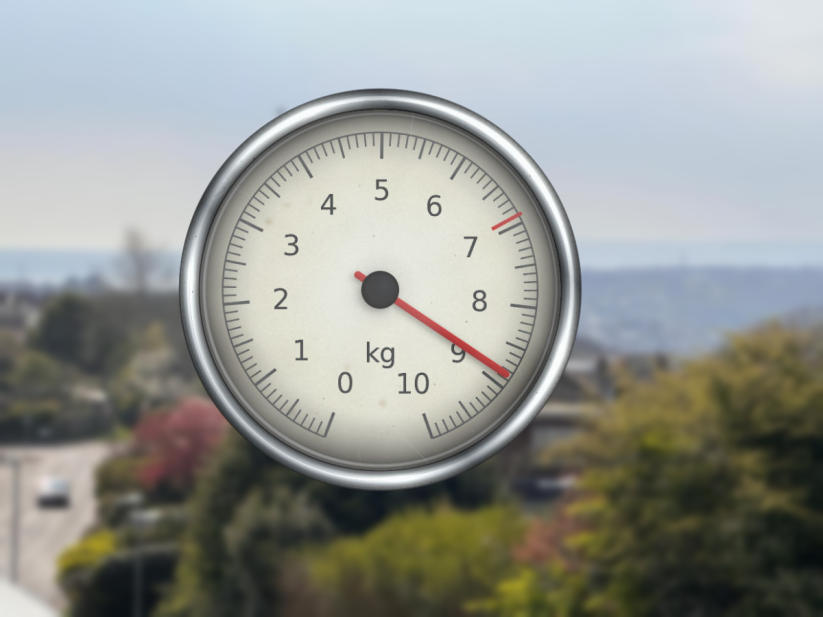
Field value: 8.85 kg
